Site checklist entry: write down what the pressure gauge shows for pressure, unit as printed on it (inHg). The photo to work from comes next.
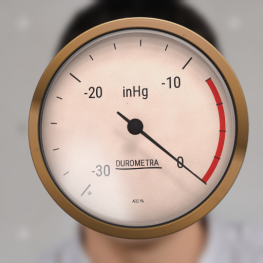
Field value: 0 inHg
